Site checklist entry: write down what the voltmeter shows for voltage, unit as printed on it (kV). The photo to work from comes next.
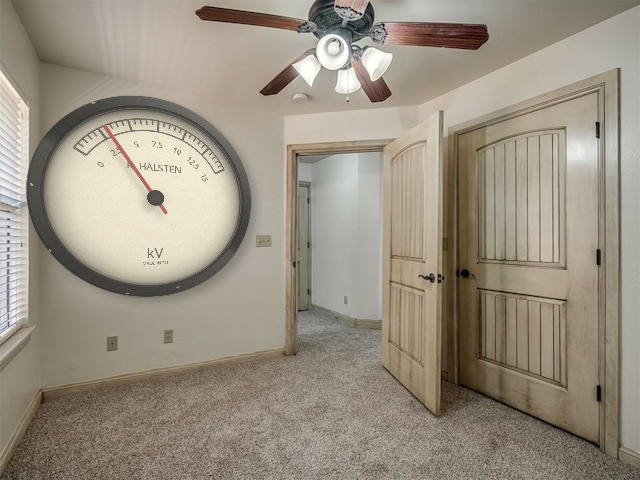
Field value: 3 kV
